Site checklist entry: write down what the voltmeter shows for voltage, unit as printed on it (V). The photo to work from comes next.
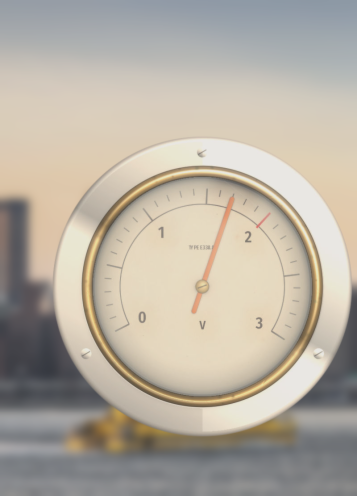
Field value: 1.7 V
